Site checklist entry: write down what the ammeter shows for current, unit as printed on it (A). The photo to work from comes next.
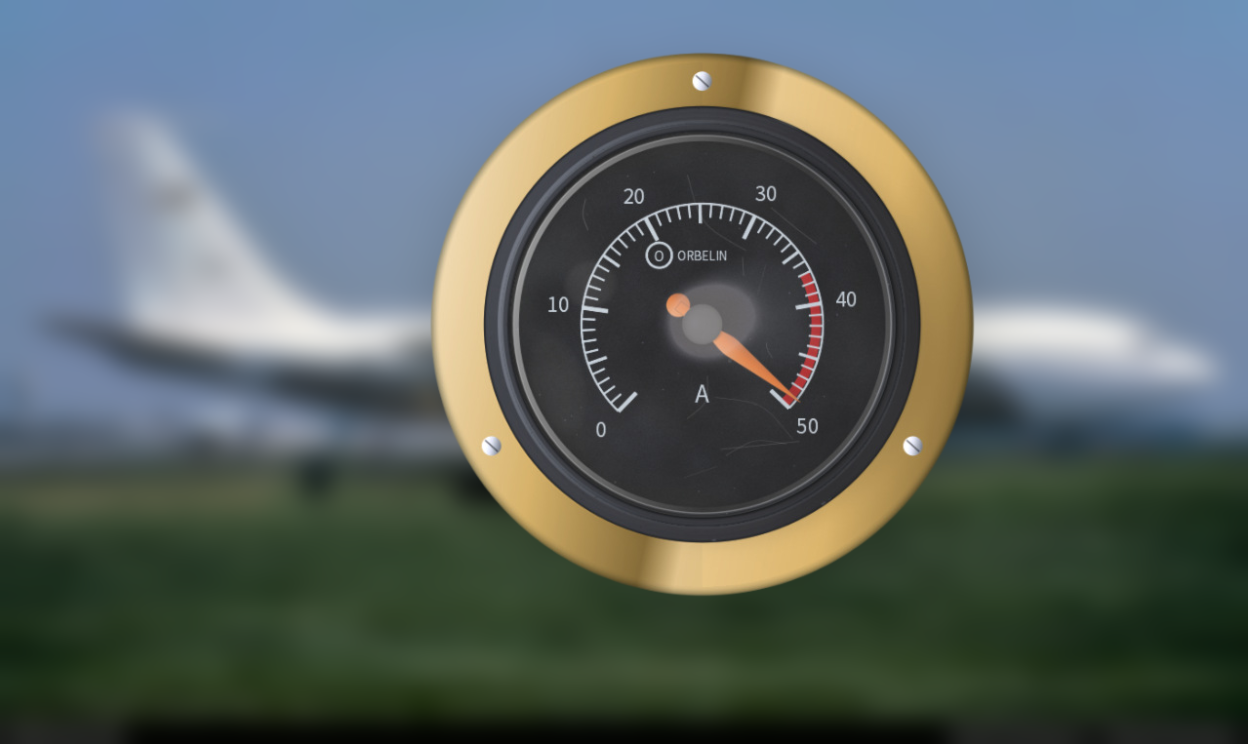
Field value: 49 A
